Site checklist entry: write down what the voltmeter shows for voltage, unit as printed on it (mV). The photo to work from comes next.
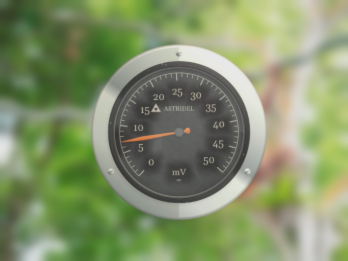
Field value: 7 mV
